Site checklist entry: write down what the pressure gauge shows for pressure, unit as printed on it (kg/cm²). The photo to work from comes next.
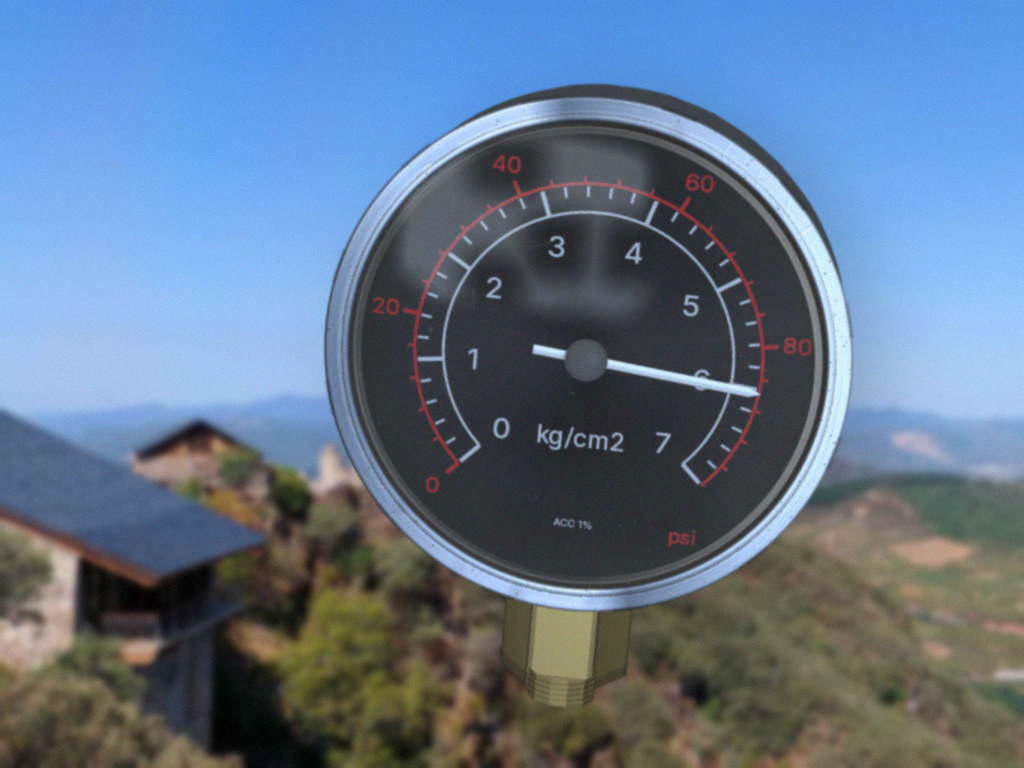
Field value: 6 kg/cm²
